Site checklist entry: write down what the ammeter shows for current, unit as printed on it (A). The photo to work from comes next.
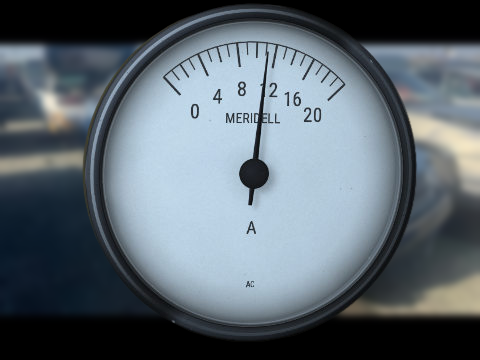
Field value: 11 A
